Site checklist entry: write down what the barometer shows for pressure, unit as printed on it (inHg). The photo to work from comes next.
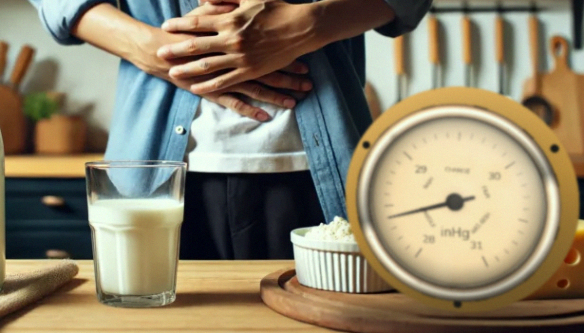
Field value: 28.4 inHg
